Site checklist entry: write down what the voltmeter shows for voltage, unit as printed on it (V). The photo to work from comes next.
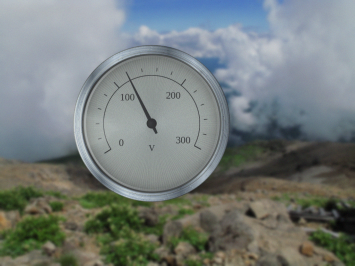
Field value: 120 V
